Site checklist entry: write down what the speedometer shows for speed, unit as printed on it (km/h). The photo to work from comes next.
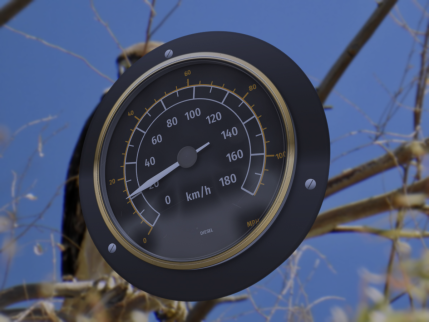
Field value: 20 km/h
